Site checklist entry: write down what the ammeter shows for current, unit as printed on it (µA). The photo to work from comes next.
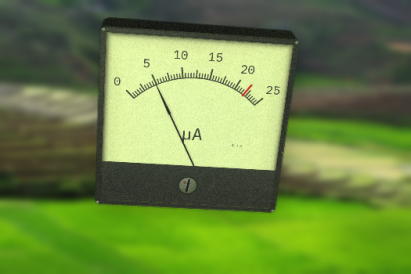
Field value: 5 µA
